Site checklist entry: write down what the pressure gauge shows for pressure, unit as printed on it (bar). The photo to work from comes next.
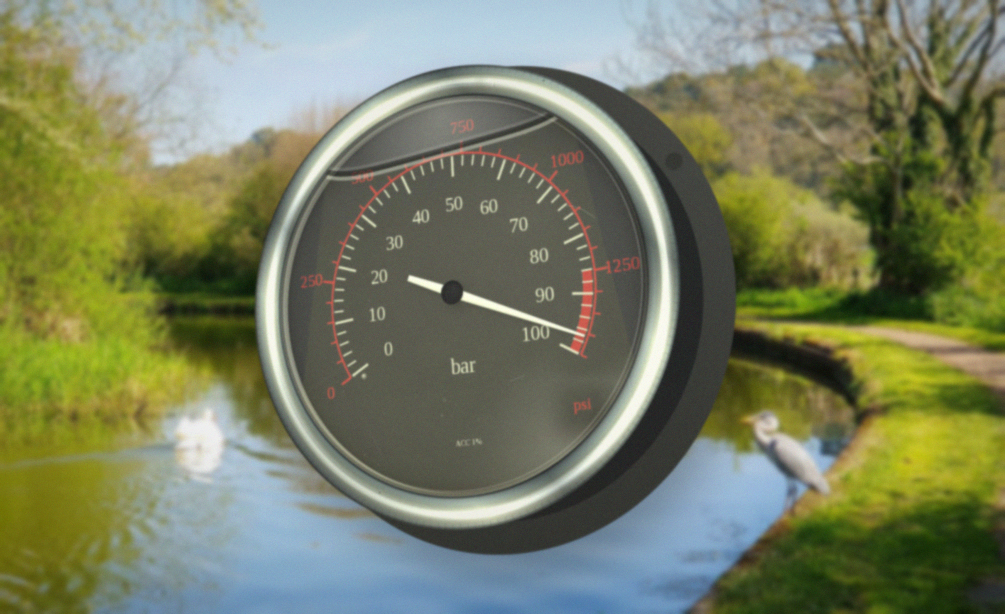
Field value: 97 bar
